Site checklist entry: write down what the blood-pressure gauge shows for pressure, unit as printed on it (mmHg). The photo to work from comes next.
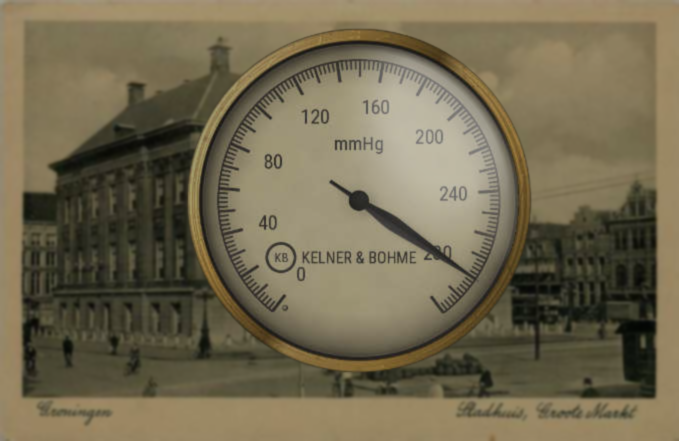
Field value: 280 mmHg
